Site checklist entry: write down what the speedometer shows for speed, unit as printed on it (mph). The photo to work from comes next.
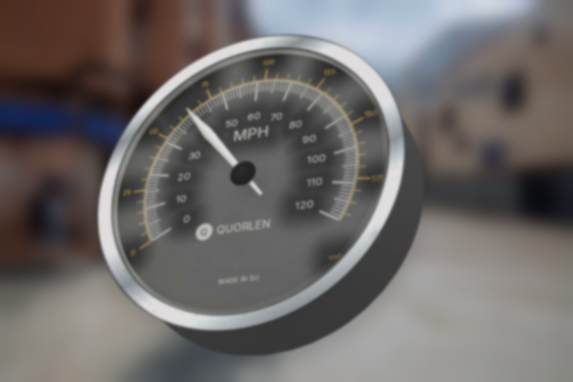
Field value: 40 mph
